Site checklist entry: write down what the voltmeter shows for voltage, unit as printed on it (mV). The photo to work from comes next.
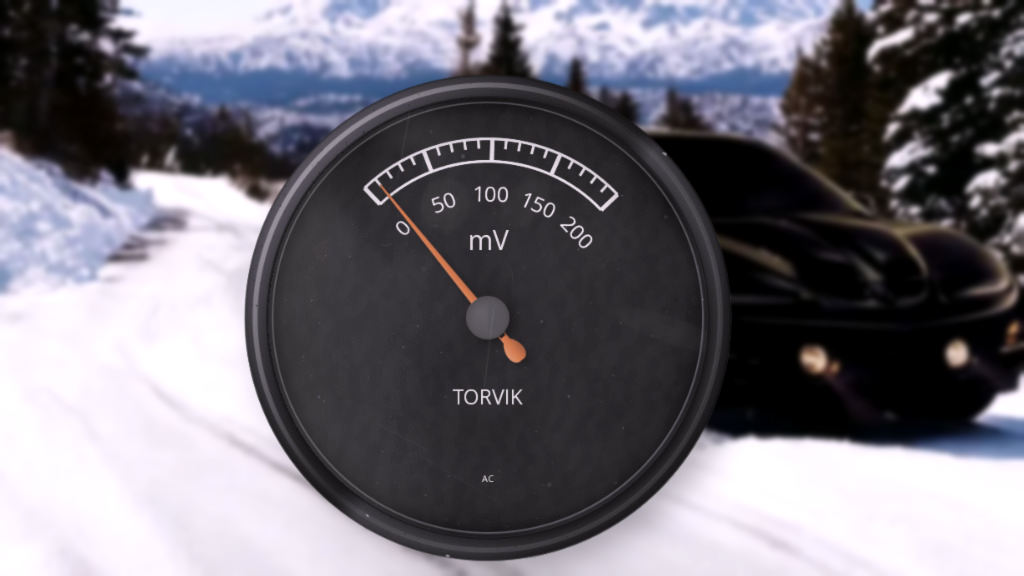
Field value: 10 mV
